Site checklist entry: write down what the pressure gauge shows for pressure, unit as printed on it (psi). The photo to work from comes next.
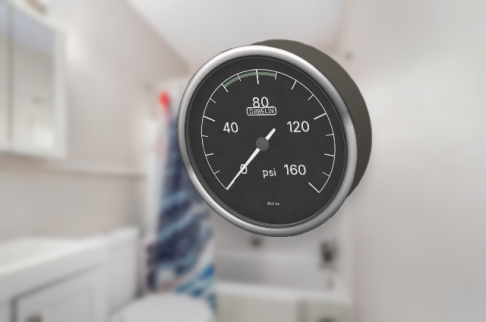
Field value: 0 psi
